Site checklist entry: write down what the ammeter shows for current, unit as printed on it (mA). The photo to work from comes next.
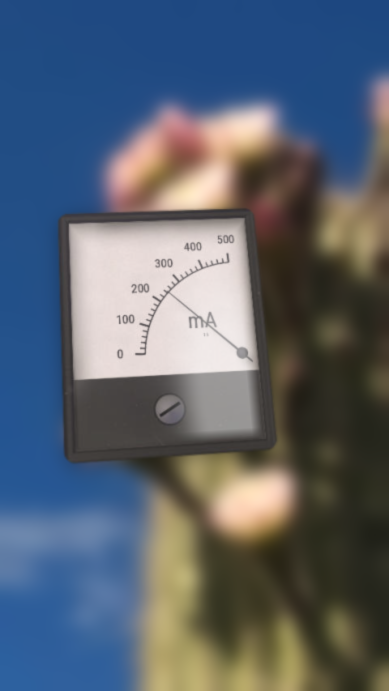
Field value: 240 mA
